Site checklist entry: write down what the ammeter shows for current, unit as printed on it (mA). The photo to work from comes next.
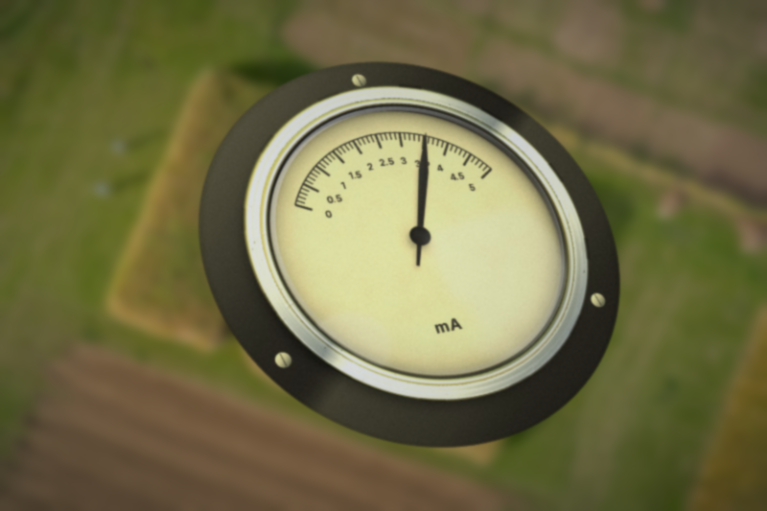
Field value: 3.5 mA
